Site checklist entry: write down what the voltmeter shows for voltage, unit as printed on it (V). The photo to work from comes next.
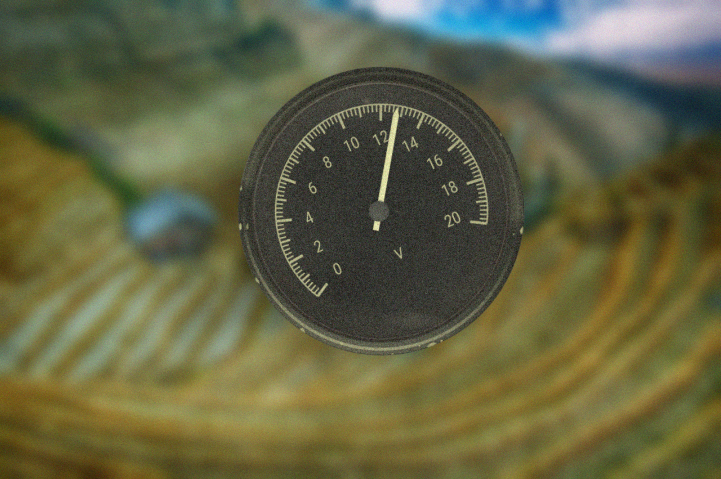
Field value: 12.8 V
